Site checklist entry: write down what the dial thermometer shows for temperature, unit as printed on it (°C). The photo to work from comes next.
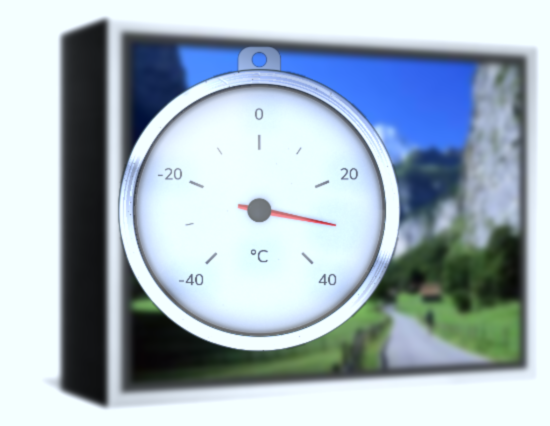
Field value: 30 °C
